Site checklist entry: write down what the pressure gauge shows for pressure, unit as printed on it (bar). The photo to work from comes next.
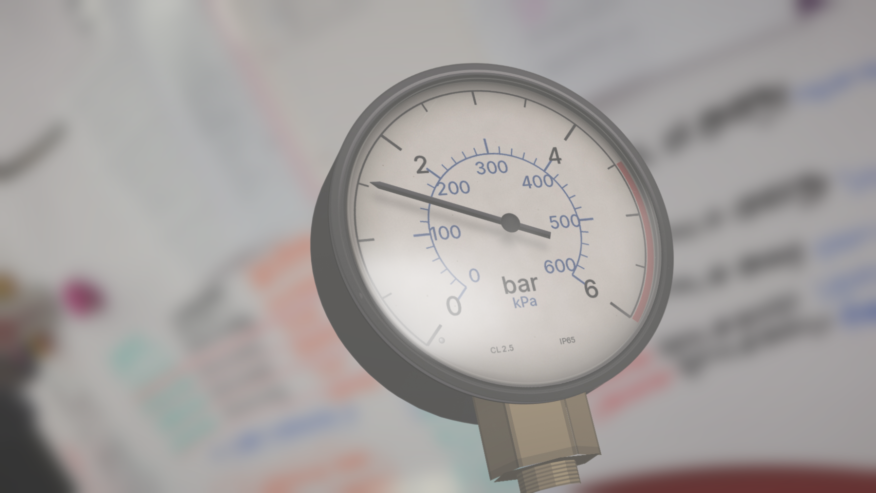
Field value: 1.5 bar
